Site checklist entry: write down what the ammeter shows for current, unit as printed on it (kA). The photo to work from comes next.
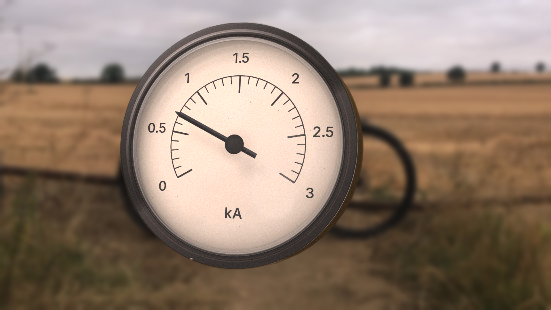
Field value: 0.7 kA
